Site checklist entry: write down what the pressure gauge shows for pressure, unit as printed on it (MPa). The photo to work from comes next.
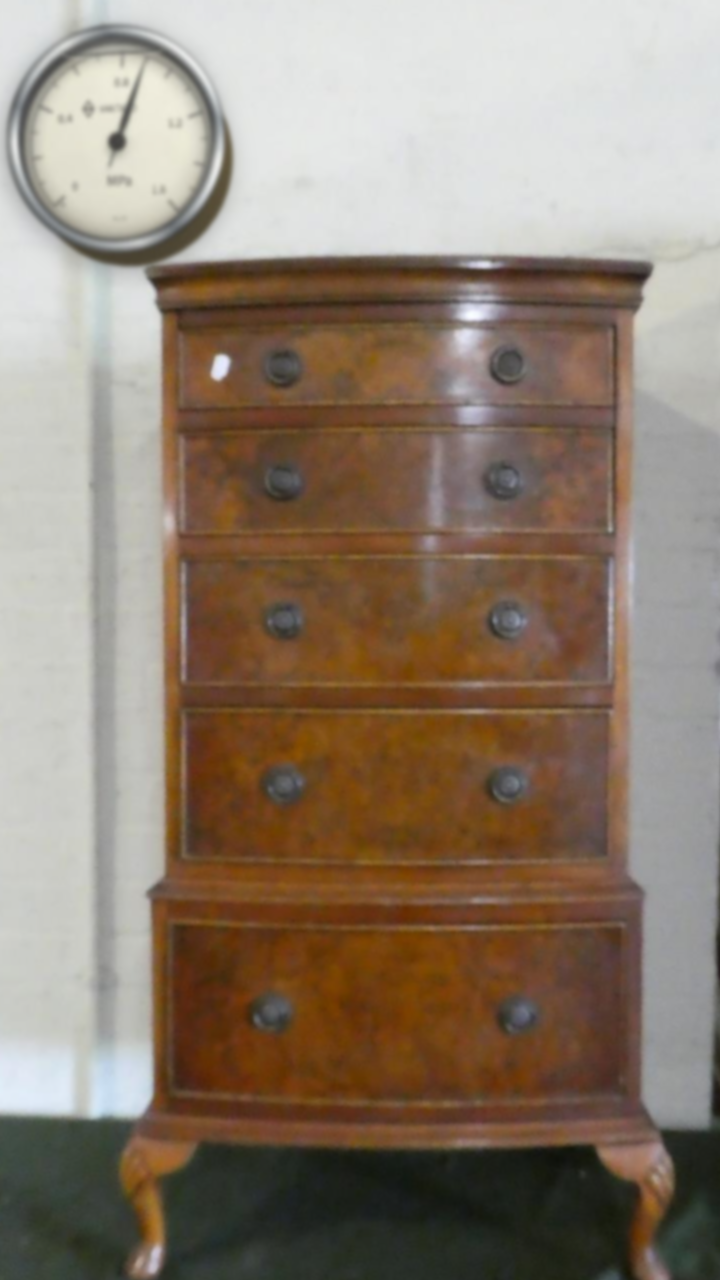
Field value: 0.9 MPa
